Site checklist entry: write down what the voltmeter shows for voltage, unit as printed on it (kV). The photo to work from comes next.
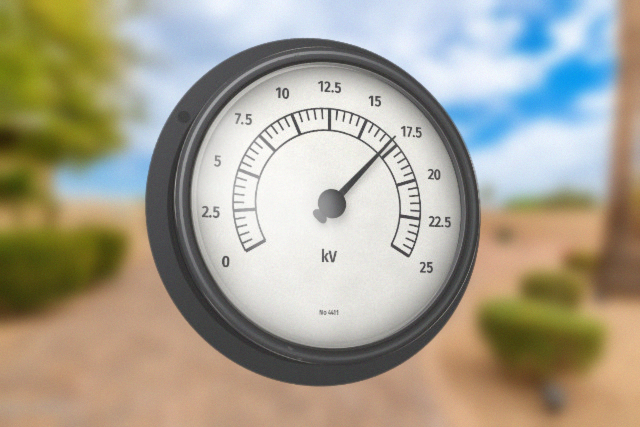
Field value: 17 kV
